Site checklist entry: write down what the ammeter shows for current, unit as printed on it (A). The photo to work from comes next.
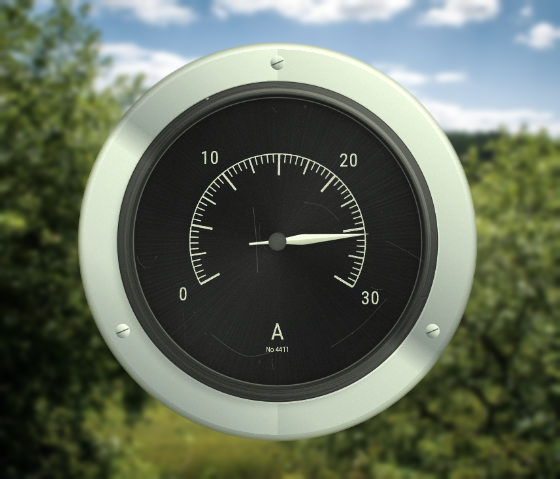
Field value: 25.5 A
